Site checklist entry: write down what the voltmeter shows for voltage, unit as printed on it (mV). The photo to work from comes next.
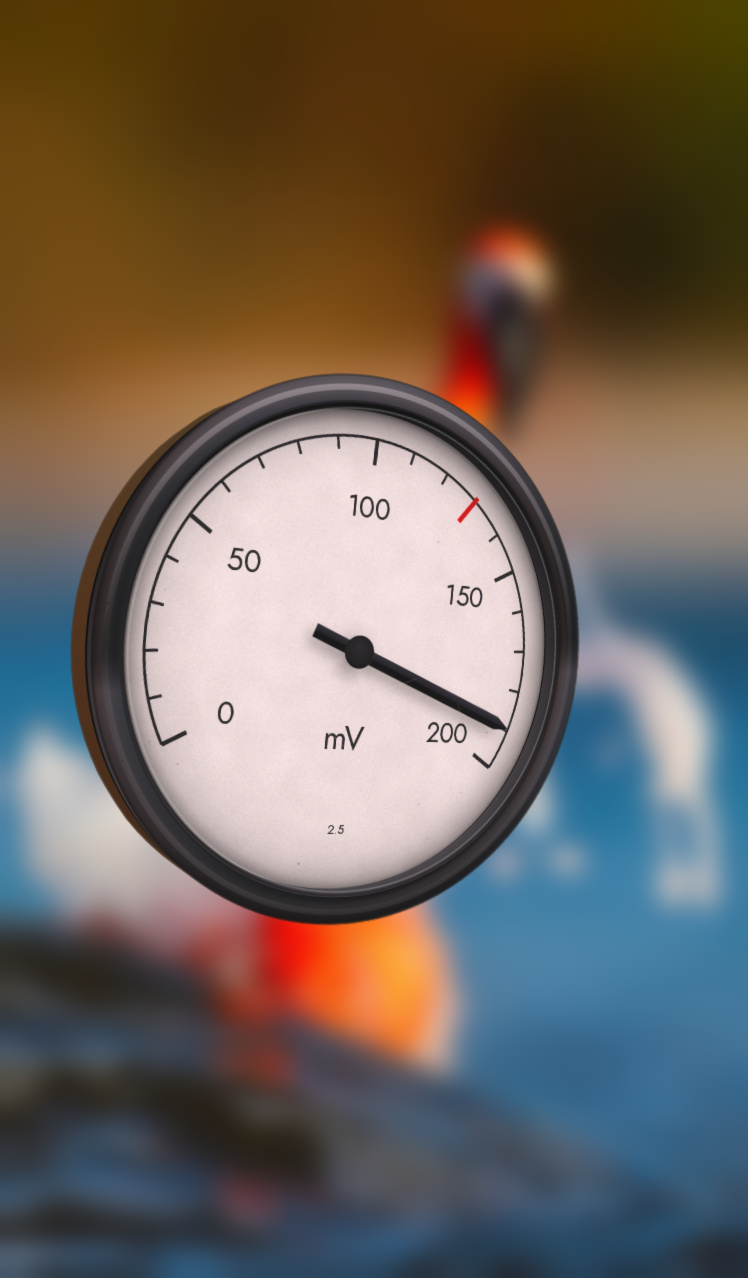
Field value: 190 mV
